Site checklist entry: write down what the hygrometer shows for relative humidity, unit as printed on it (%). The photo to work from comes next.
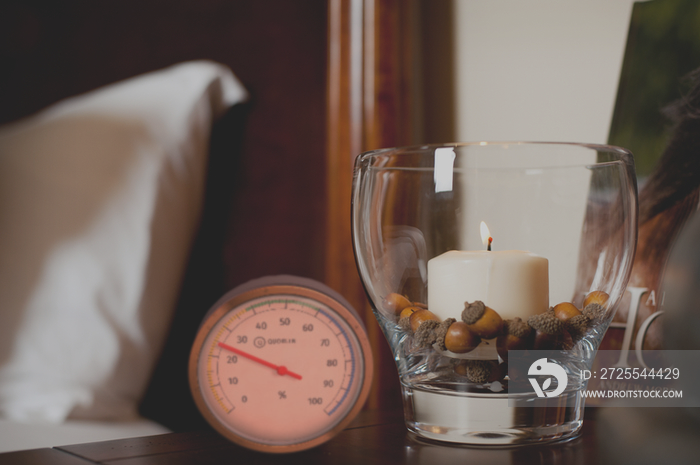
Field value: 25 %
